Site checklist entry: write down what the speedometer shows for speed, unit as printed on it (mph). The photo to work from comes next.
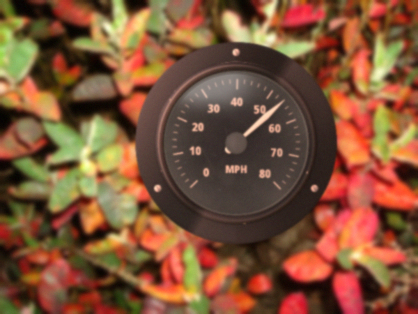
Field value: 54 mph
